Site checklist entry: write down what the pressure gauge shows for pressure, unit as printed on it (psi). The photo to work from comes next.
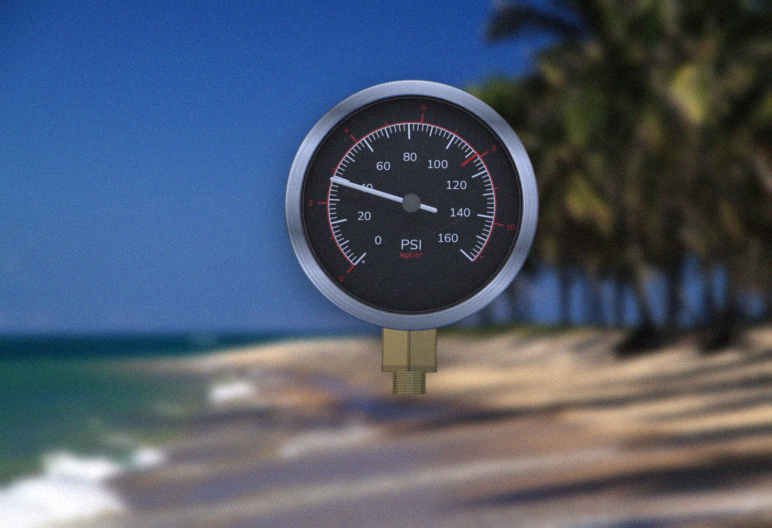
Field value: 38 psi
